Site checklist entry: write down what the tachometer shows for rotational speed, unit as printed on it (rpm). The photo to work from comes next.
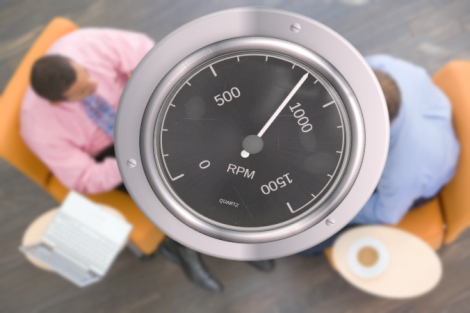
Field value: 850 rpm
